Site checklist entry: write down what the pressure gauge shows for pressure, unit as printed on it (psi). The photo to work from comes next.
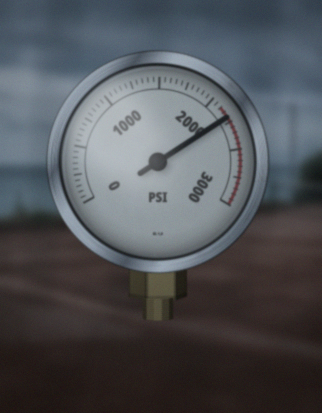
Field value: 2200 psi
